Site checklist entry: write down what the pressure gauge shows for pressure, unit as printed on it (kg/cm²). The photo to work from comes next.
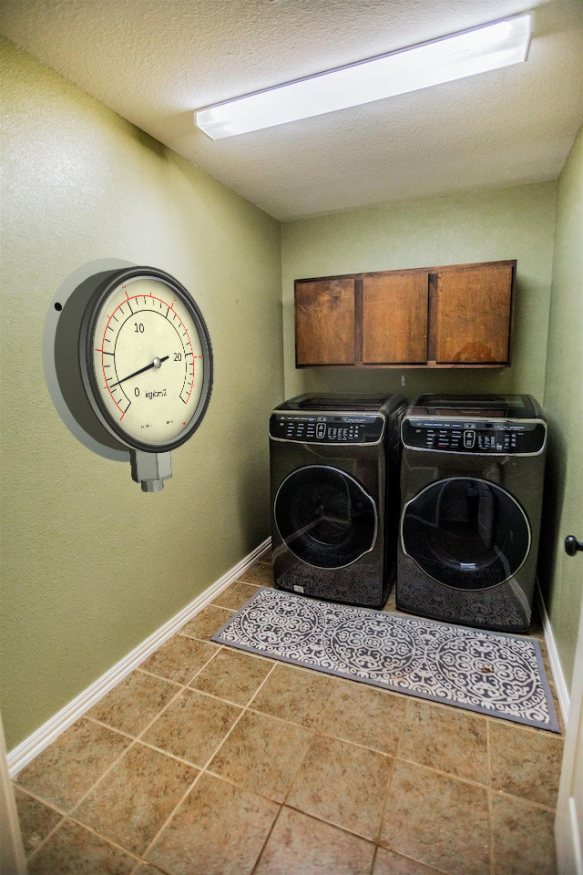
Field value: 2.5 kg/cm²
